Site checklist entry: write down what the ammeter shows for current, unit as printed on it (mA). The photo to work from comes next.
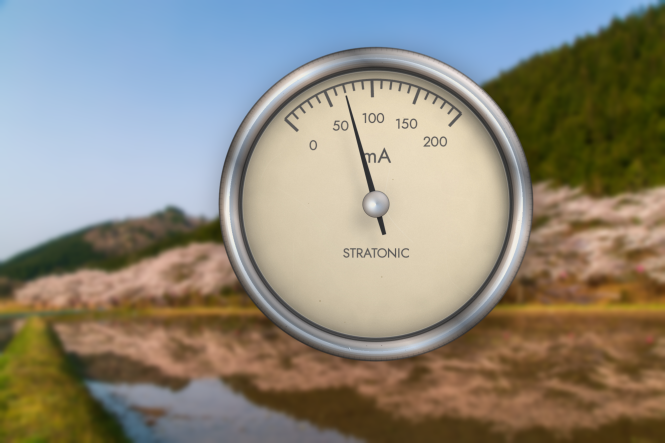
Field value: 70 mA
